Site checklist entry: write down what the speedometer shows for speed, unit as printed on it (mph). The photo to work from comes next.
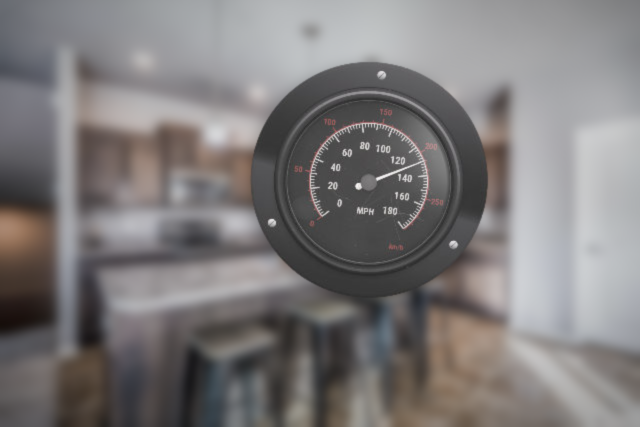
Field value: 130 mph
